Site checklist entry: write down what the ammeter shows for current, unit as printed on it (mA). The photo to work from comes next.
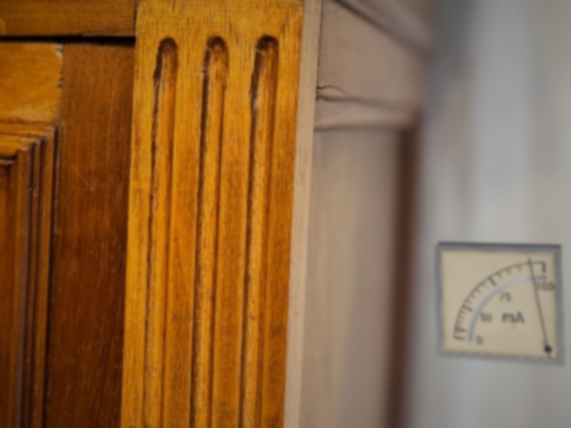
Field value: 95 mA
